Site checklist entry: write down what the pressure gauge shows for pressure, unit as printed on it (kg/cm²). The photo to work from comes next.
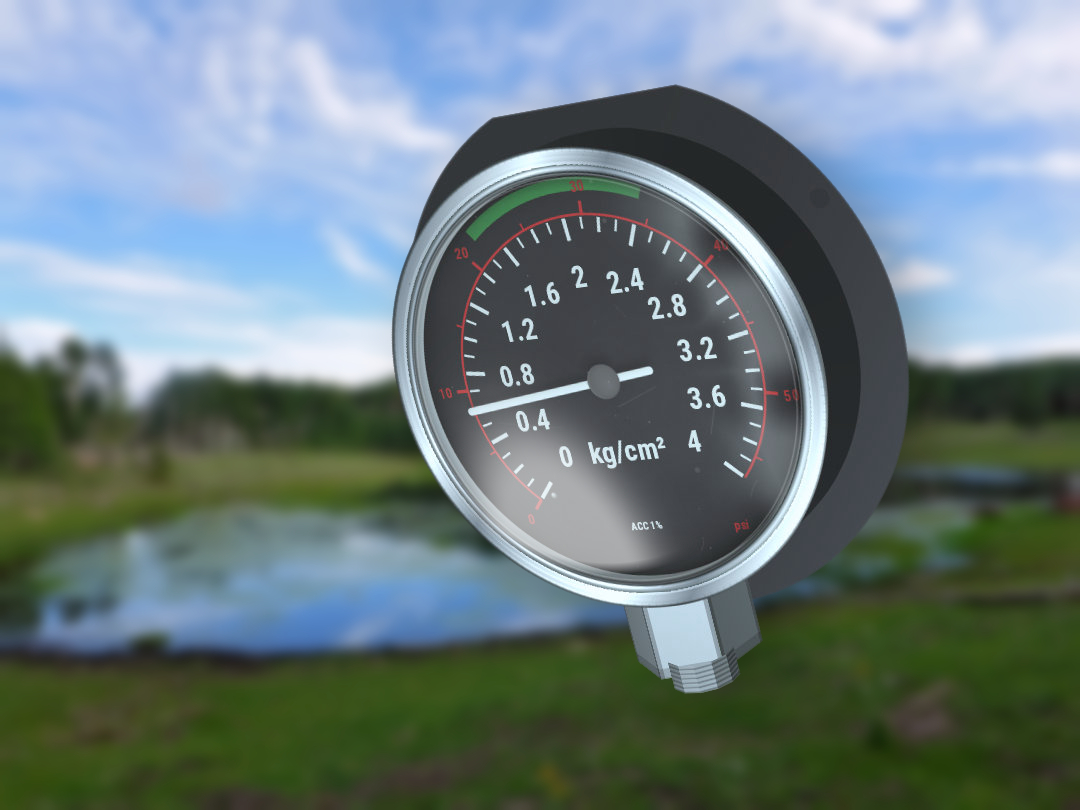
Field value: 0.6 kg/cm²
